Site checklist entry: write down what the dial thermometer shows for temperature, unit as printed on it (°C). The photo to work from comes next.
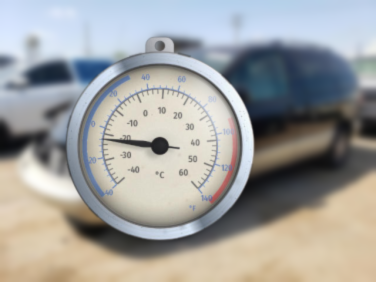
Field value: -22 °C
